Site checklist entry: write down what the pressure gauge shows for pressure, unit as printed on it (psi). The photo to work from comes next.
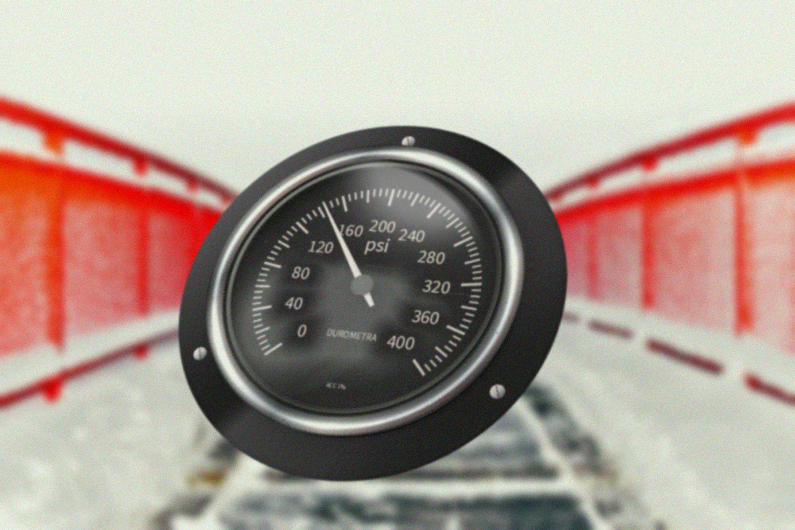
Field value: 145 psi
